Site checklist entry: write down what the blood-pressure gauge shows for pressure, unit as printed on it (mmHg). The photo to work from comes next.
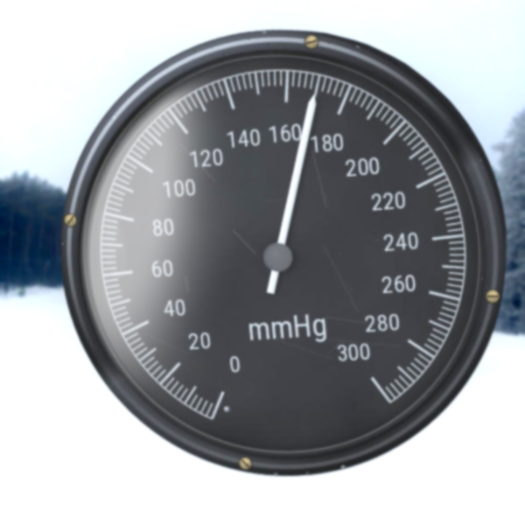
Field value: 170 mmHg
